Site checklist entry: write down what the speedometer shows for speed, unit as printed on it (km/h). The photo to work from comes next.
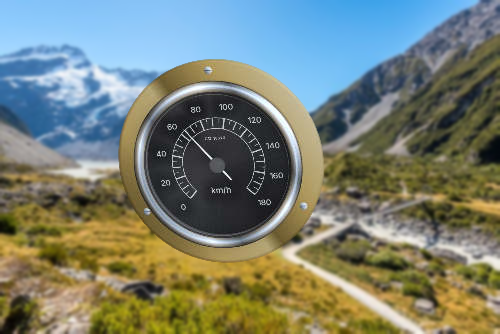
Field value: 65 km/h
